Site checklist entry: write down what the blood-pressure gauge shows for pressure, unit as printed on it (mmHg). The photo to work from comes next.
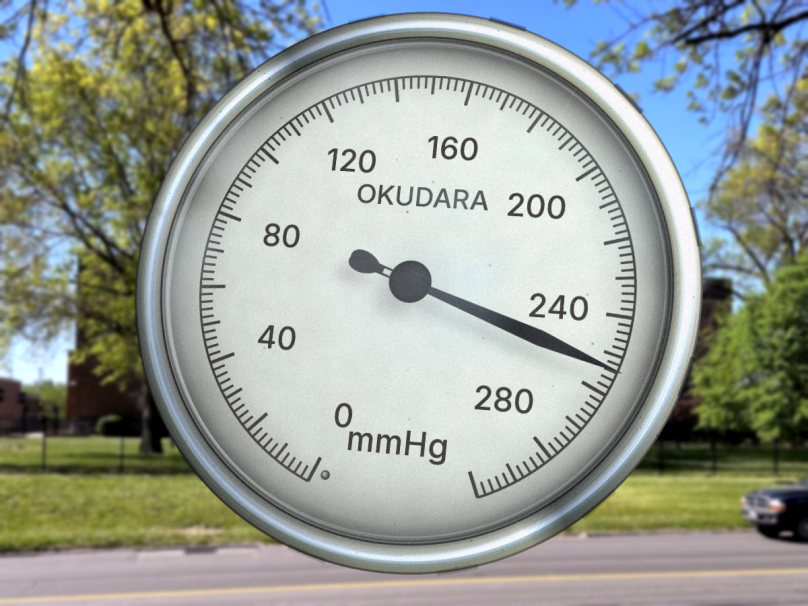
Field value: 254 mmHg
